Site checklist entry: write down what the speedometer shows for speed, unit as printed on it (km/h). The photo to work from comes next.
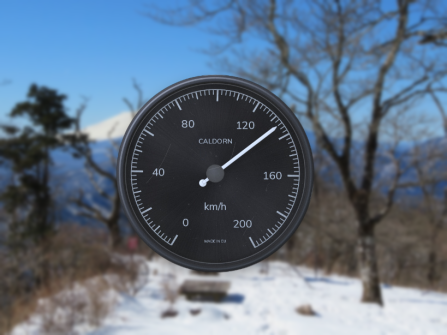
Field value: 134 km/h
